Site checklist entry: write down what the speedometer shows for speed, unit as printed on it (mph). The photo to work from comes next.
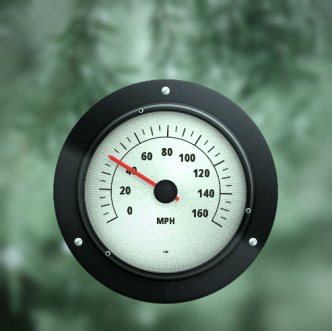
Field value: 40 mph
